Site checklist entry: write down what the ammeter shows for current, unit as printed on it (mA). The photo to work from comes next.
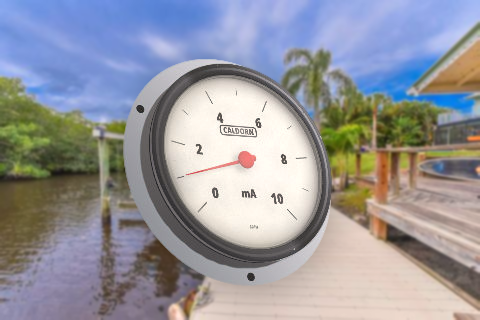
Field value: 1 mA
